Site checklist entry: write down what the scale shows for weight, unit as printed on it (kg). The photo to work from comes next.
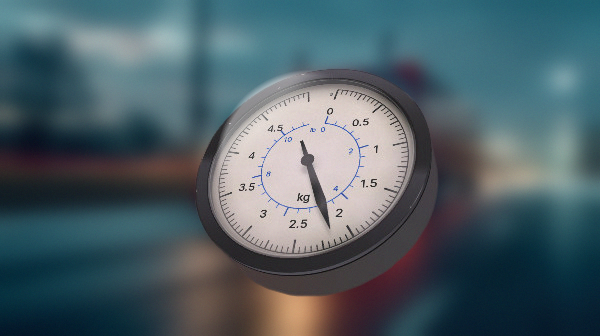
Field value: 2.15 kg
